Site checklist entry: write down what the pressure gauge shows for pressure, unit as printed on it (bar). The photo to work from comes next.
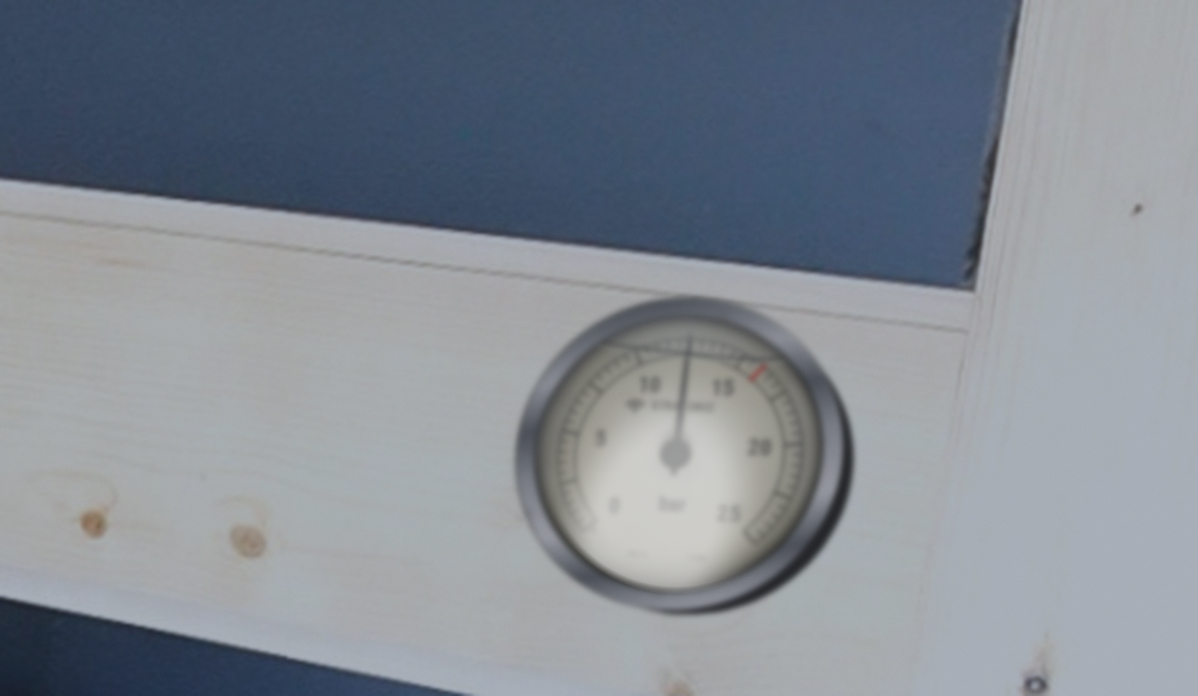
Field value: 12.5 bar
